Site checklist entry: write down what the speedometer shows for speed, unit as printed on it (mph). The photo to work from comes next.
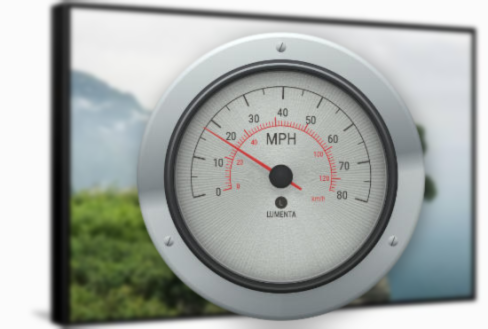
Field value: 17.5 mph
